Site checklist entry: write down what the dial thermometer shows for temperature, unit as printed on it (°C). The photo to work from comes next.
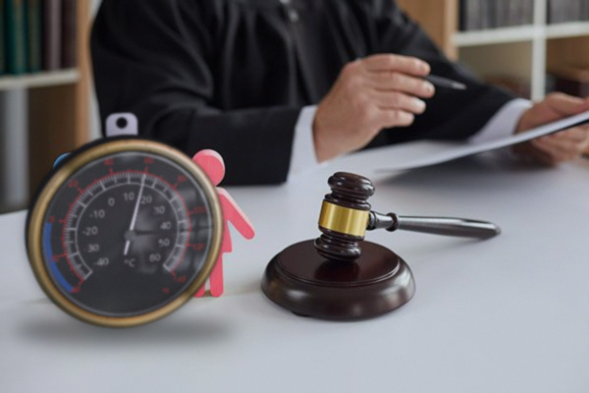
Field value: 15 °C
